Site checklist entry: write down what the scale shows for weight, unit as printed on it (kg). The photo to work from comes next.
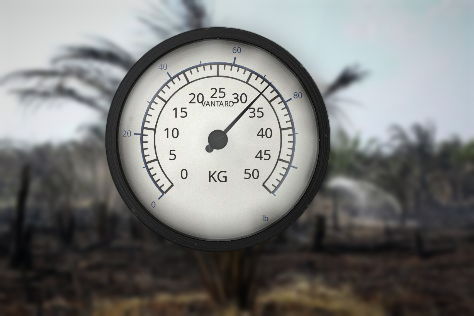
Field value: 33 kg
